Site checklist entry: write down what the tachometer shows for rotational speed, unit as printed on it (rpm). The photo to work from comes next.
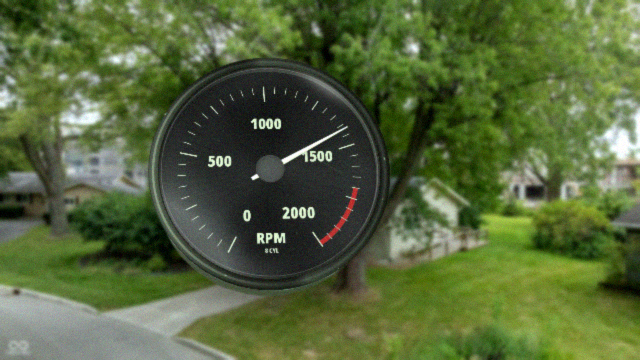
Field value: 1425 rpm
